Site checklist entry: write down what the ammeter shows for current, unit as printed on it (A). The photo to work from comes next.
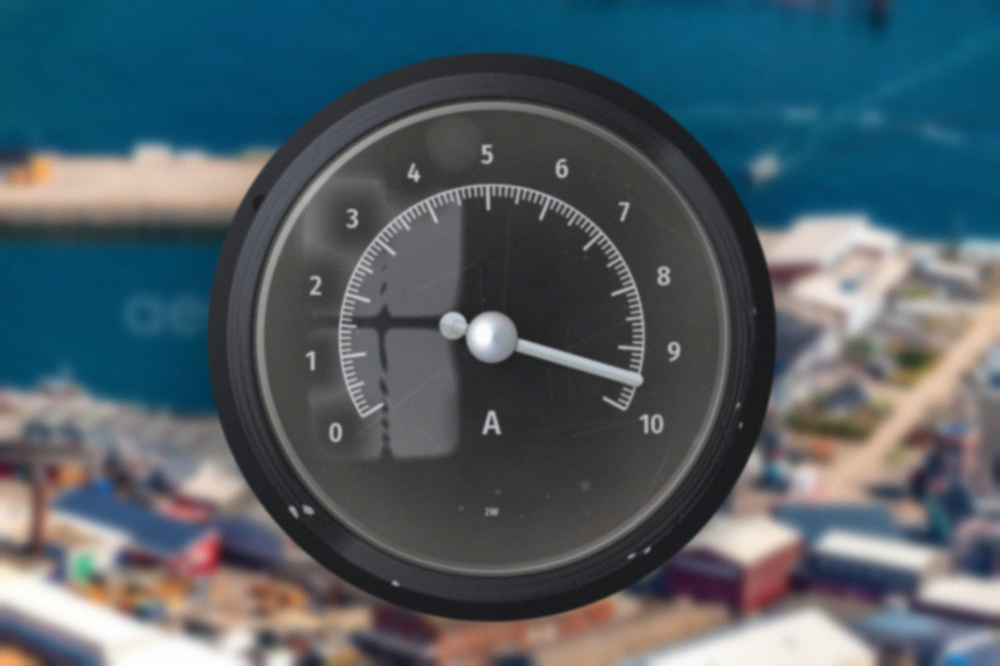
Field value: 9.5 A
